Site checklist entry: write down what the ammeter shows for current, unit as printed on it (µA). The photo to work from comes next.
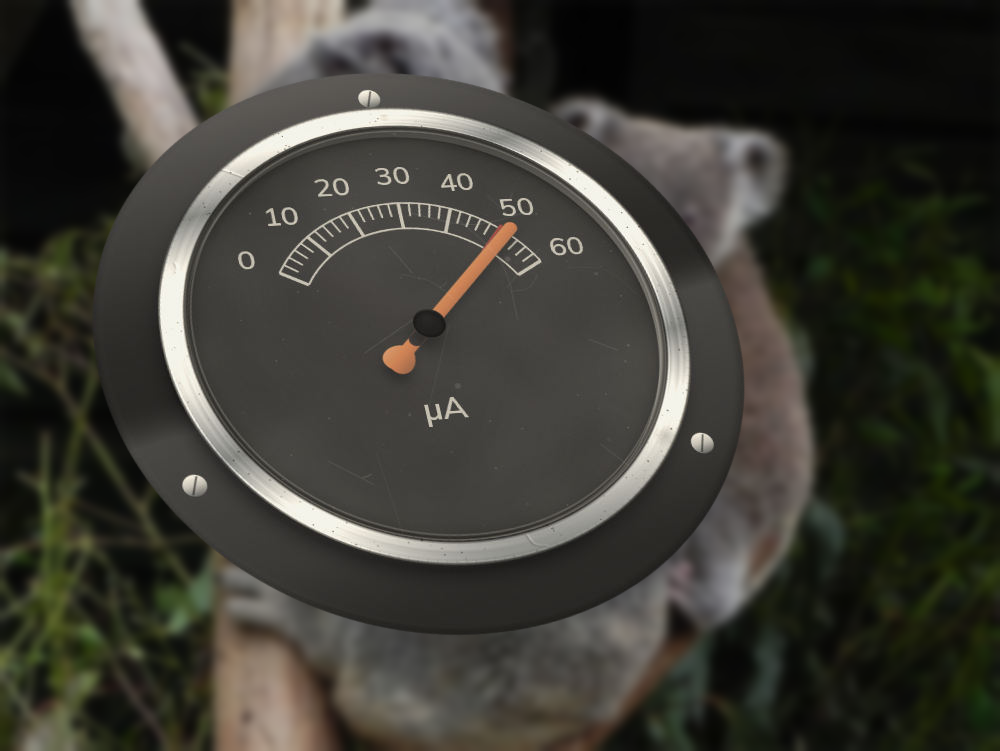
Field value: 52 µA
